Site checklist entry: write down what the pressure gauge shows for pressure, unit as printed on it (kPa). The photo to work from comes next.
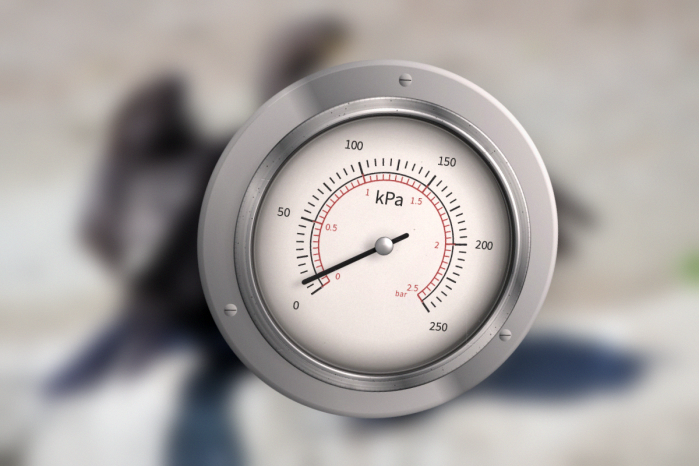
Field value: 10 kPa
